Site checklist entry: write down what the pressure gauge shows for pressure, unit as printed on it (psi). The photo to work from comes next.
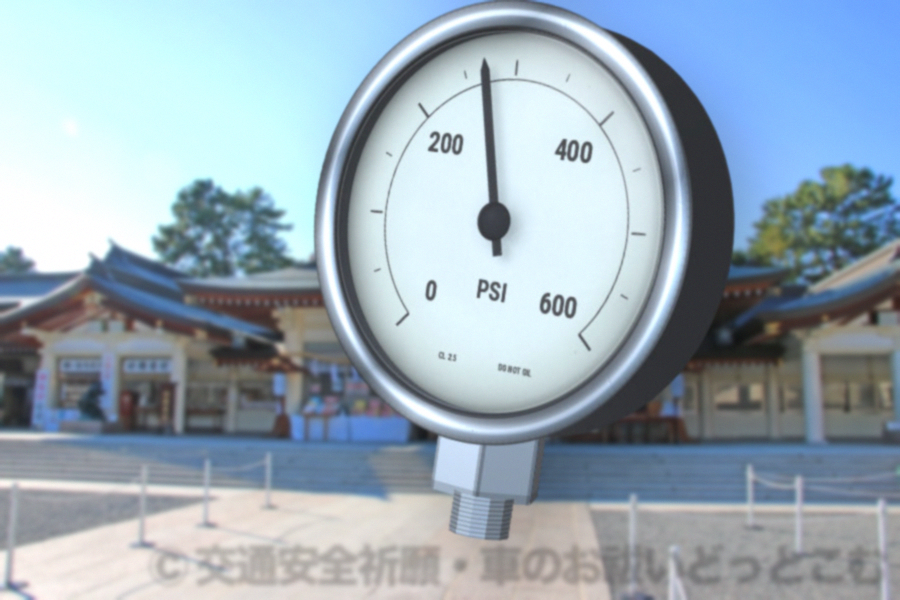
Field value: 275 psi
